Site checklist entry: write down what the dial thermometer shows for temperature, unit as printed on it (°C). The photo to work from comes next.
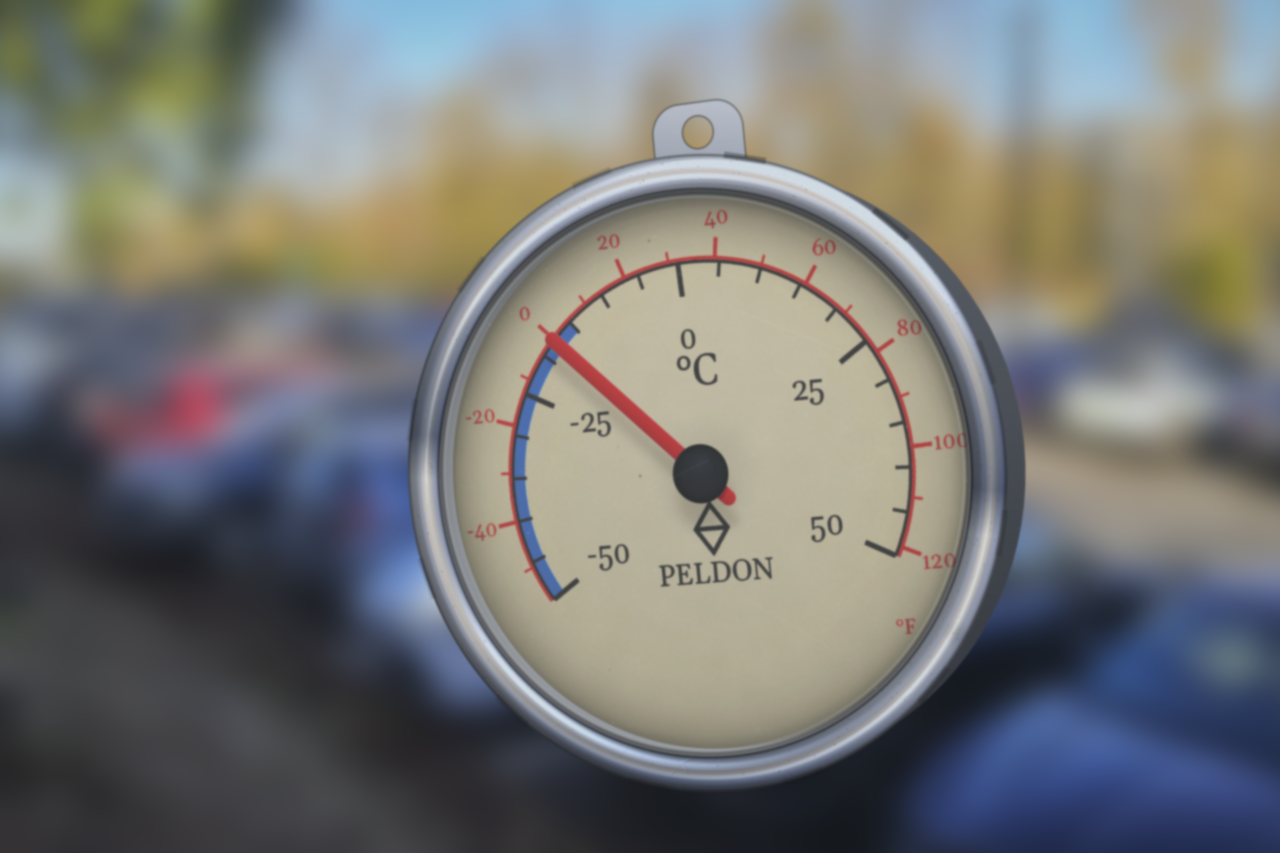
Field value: -17.5 °C
